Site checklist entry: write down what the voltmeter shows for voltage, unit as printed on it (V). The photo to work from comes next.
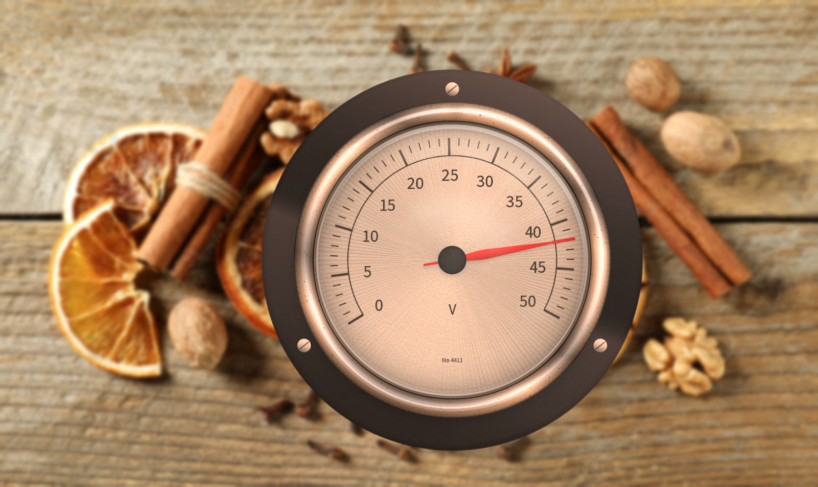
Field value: 42 V
